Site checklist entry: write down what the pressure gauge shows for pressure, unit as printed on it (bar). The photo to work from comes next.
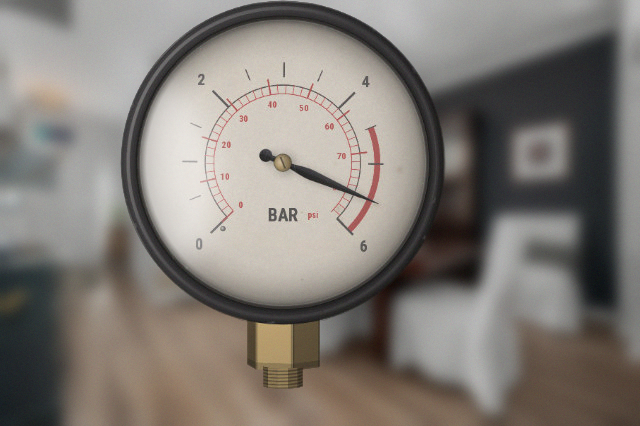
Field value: 5.5 bar
